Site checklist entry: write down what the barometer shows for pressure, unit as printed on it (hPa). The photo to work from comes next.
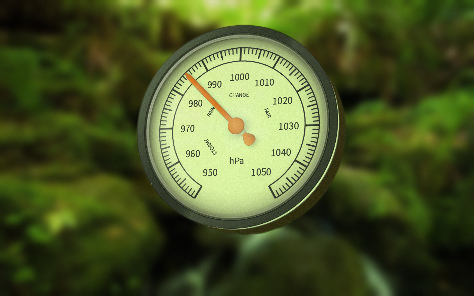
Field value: 985 hPa
